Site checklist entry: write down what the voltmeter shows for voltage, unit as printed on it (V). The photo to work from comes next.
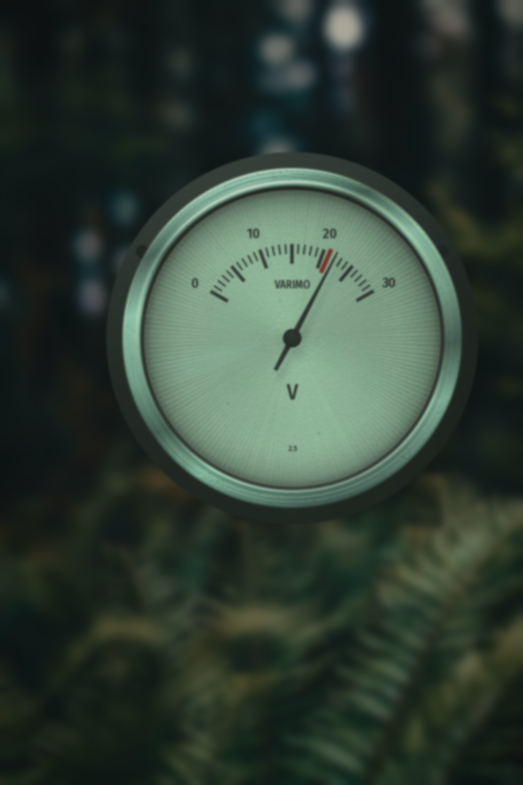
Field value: 22 V
